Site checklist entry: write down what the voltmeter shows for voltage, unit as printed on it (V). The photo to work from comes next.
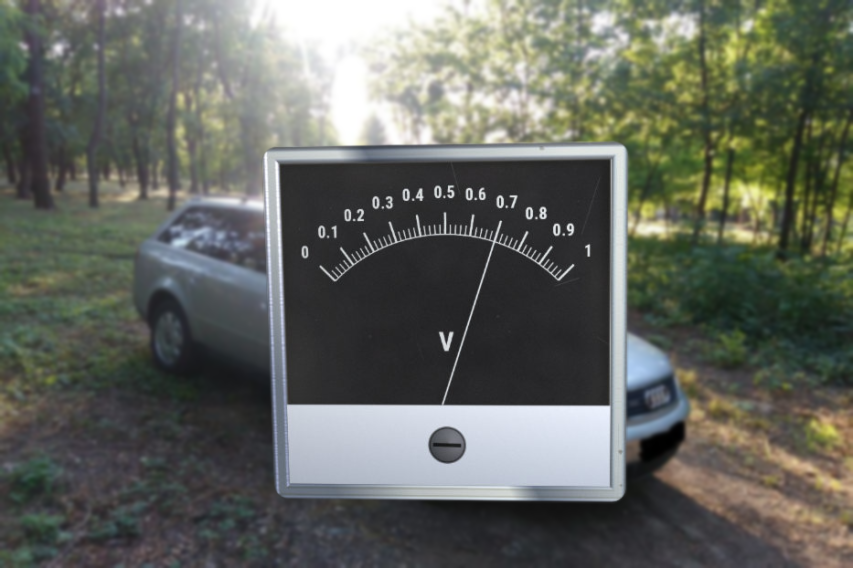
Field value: 0.7 V
